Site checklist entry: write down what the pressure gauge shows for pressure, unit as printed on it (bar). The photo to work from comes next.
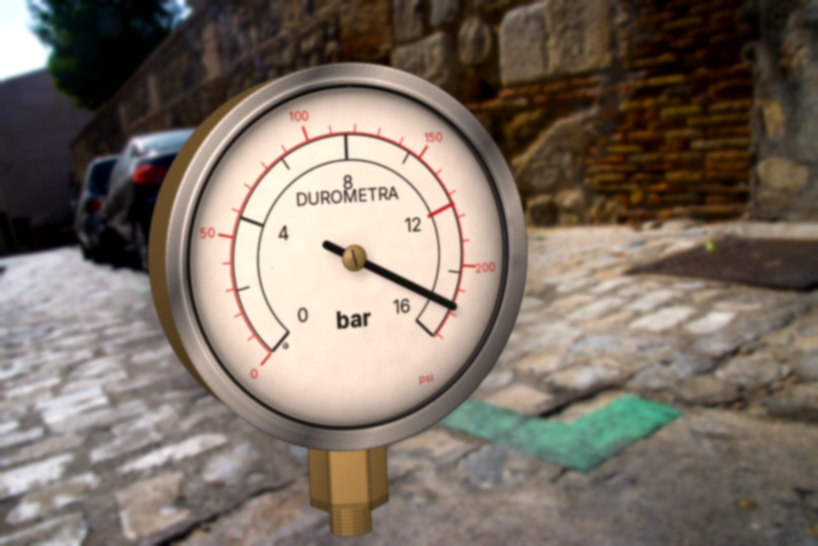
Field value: 15 bar
